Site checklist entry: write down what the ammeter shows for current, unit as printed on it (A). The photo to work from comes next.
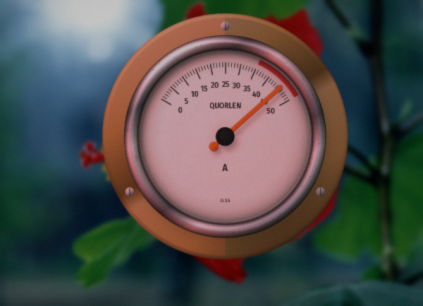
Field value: 45 A
